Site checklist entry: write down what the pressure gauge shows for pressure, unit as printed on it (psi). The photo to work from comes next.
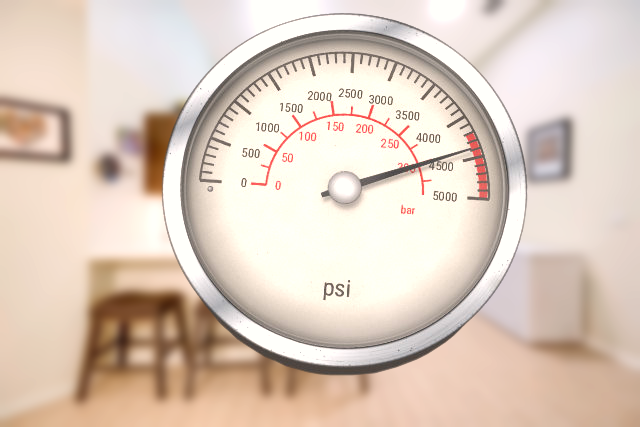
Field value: 4400 psi
